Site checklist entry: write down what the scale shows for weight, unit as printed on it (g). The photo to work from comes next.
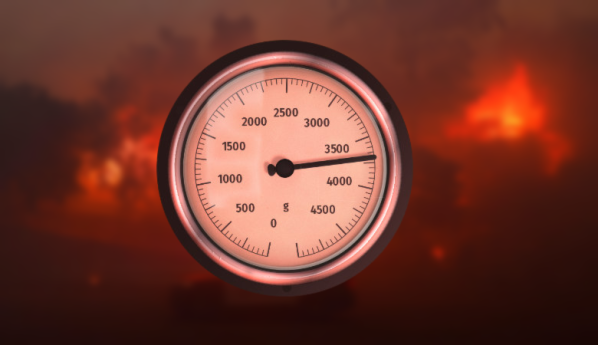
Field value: 3700 g
